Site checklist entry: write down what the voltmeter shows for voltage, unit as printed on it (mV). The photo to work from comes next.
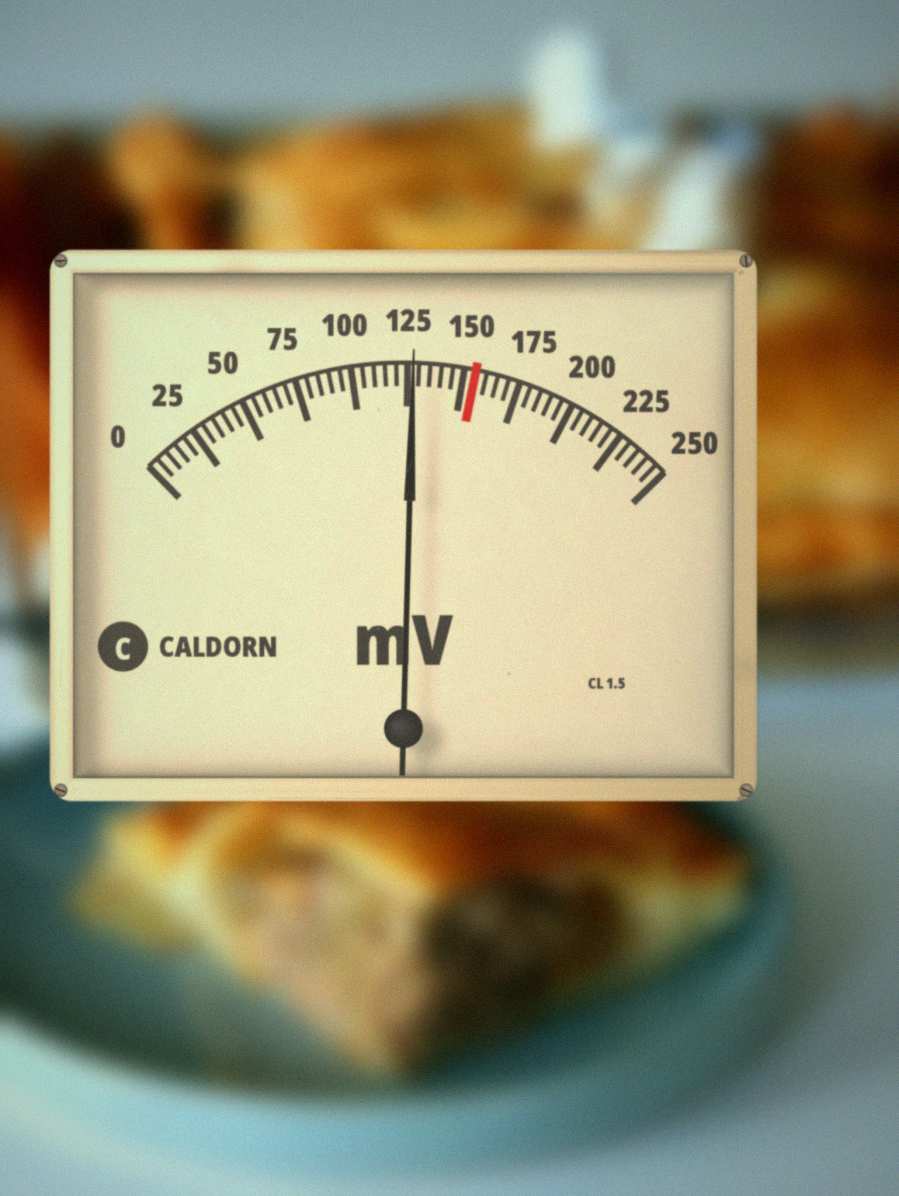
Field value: 127.5 mV
